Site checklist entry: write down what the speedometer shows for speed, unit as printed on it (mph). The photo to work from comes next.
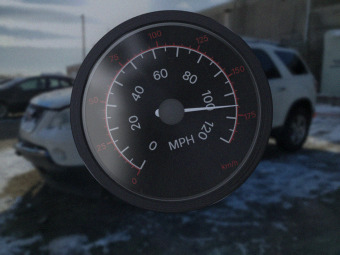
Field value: 105 mph
